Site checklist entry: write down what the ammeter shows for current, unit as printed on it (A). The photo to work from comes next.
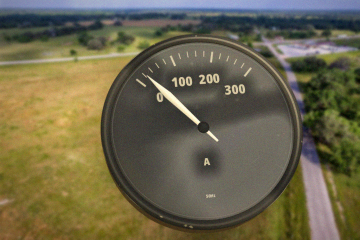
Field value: 20 A
